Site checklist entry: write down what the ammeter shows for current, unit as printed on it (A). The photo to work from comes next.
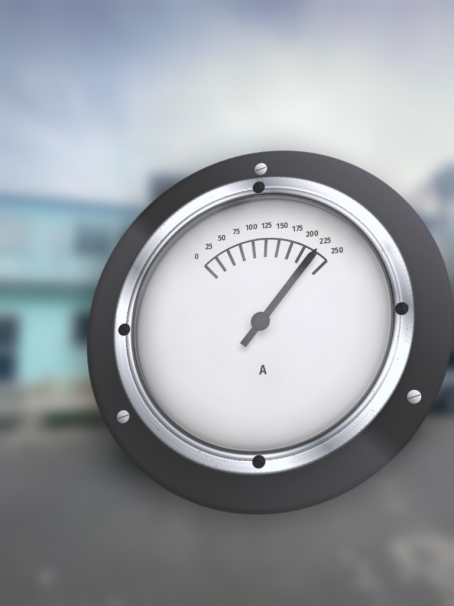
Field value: 225 A
